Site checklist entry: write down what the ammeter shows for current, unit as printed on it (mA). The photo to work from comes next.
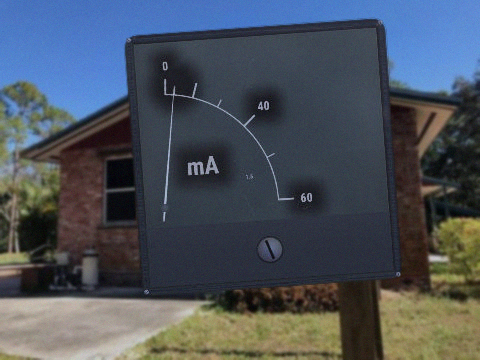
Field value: 10 mA
